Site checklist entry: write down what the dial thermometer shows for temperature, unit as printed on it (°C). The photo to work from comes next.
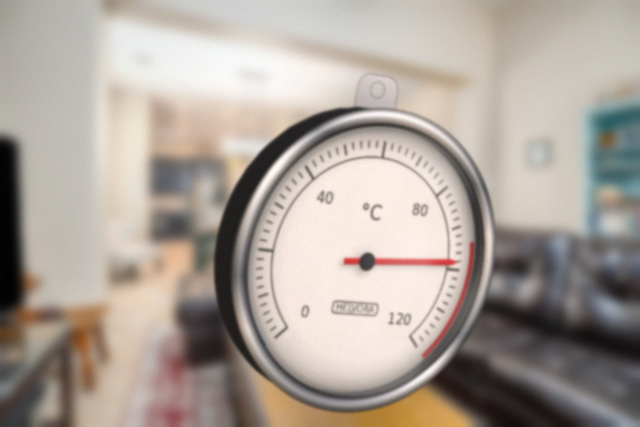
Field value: 98 °C
